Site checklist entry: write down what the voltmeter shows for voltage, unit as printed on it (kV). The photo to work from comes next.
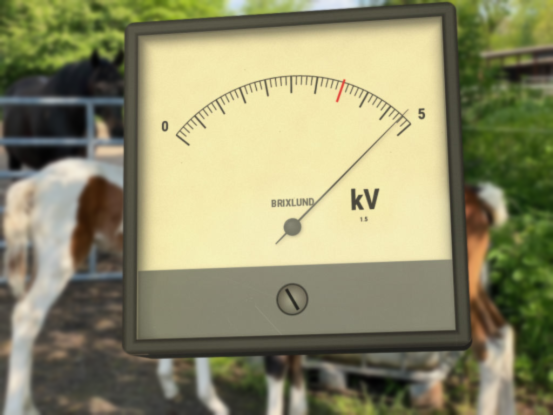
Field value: 4.8 kV
